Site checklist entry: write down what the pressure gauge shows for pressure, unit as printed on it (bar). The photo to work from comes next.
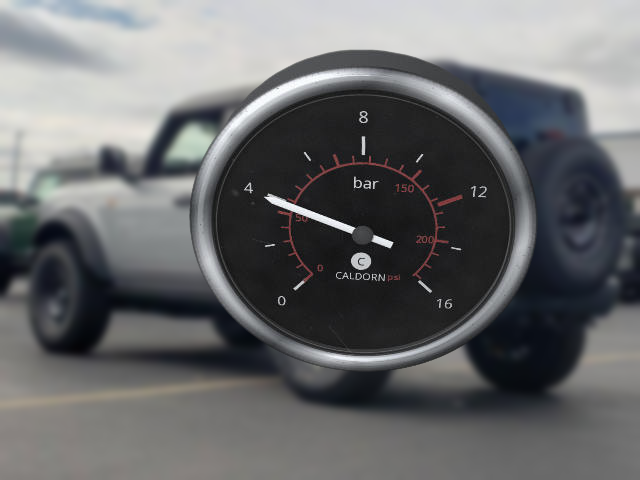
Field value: 4 bar
